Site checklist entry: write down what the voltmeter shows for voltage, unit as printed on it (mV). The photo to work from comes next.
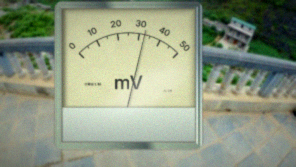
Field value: 32.5 mV
